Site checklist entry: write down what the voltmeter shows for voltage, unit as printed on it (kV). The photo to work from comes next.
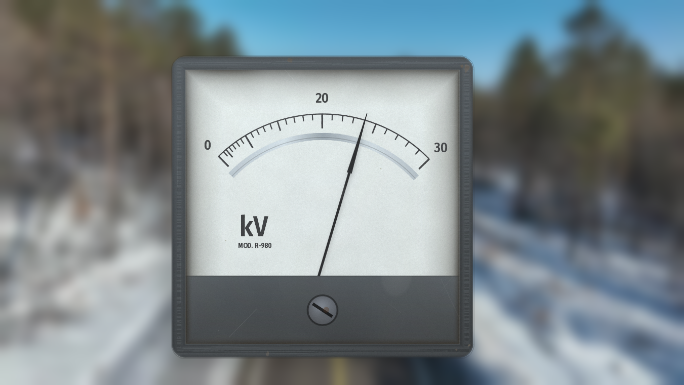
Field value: 24 kV
